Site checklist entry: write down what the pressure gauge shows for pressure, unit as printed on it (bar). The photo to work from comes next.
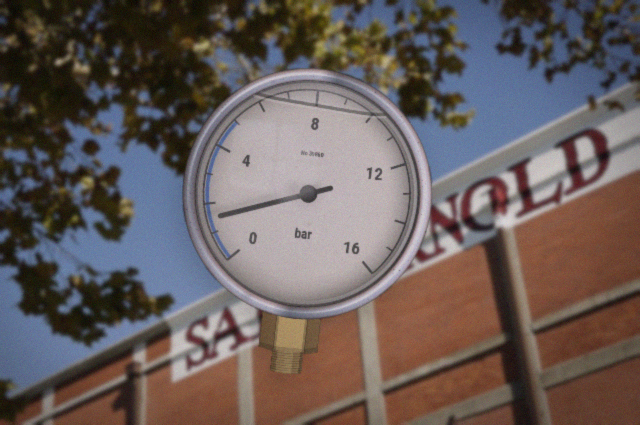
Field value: 1.5 bar
